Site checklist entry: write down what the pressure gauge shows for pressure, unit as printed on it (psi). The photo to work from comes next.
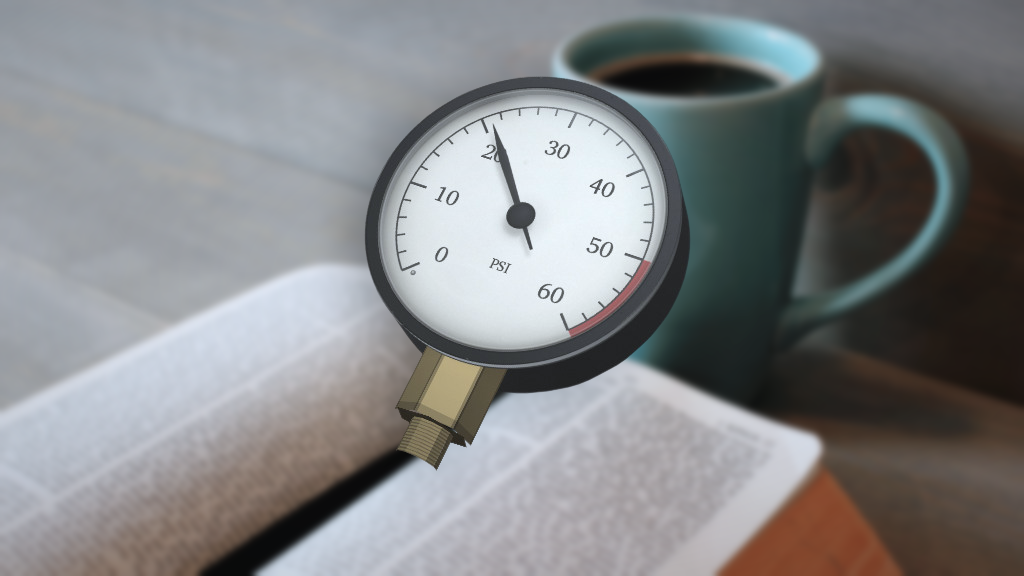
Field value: 21 psi
